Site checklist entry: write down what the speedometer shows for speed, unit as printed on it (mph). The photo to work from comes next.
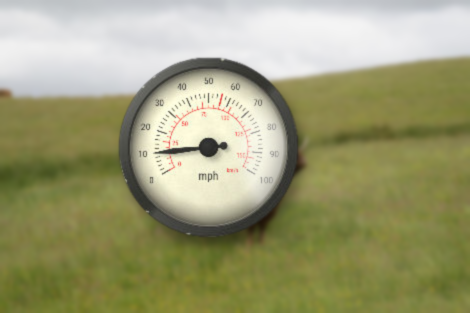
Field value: 10 mph
